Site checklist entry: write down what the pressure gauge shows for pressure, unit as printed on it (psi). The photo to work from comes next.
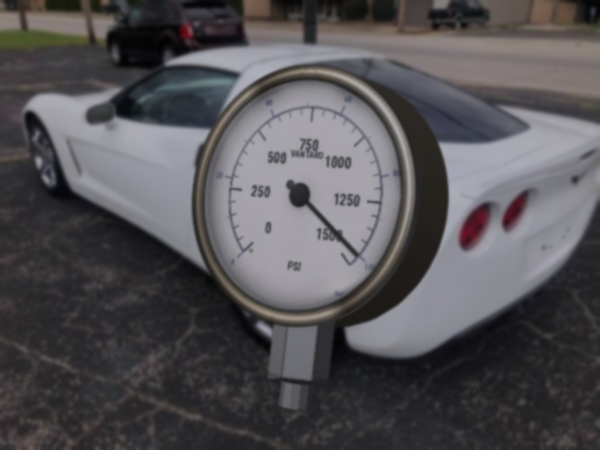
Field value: 1450 psi
